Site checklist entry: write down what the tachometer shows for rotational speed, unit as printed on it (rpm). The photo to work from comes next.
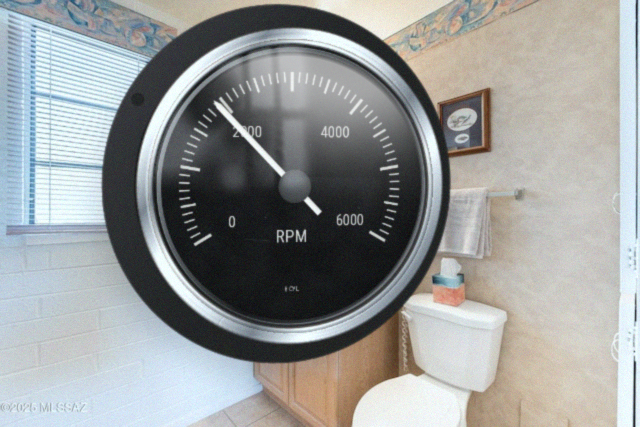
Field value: 1900 rpm
